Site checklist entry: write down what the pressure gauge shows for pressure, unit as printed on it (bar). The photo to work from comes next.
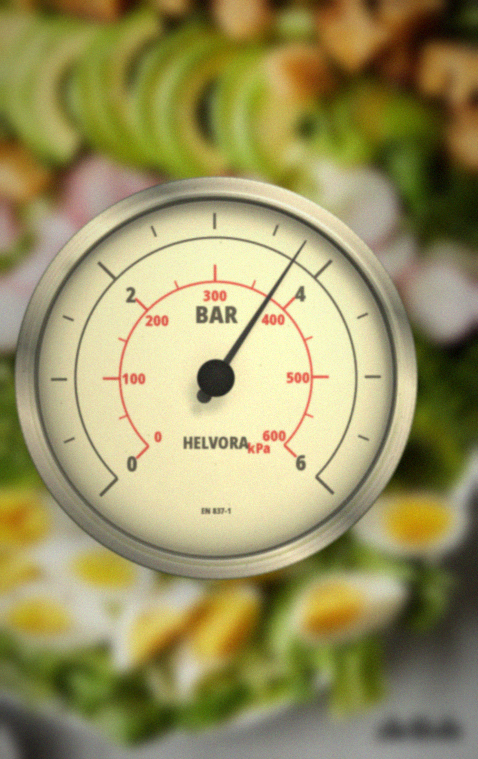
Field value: 3.75 bar
